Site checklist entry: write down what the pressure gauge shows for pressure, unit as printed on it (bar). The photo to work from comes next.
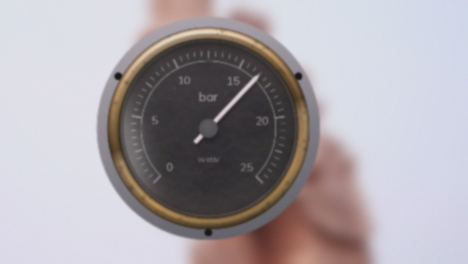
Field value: 16.5 bar
